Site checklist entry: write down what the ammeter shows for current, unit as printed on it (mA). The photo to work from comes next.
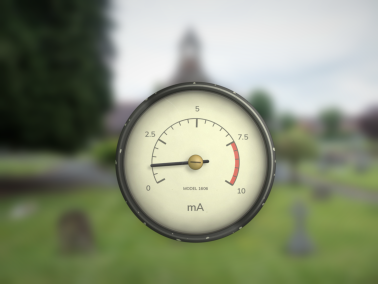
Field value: 1 mA
